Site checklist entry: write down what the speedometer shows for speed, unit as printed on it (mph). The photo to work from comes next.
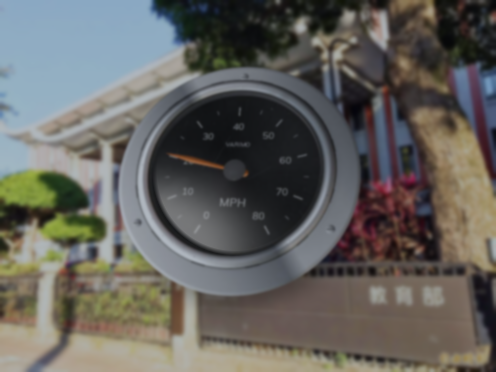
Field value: 20 mph
